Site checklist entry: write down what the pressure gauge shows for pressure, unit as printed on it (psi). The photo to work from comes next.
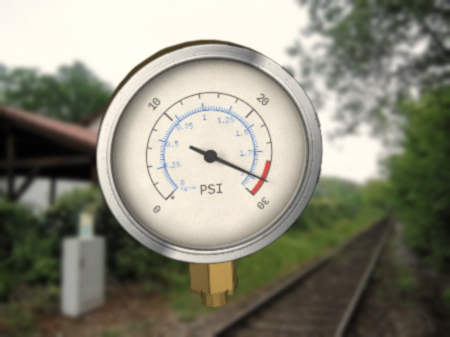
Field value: 28 psi
